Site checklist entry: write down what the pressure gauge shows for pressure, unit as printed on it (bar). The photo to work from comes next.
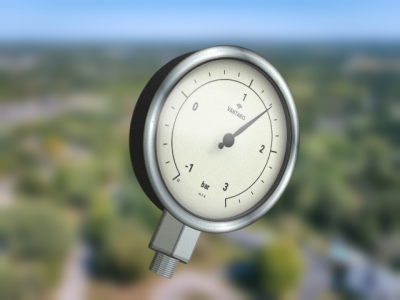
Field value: 1.4 bar
